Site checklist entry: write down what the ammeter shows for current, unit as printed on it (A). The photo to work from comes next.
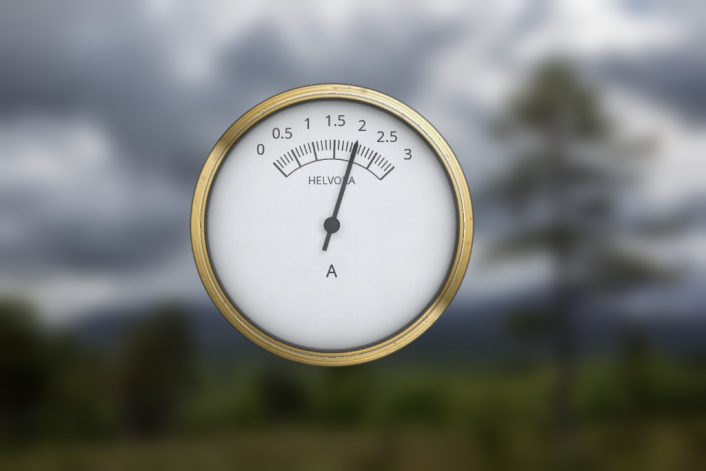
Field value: 2 A
